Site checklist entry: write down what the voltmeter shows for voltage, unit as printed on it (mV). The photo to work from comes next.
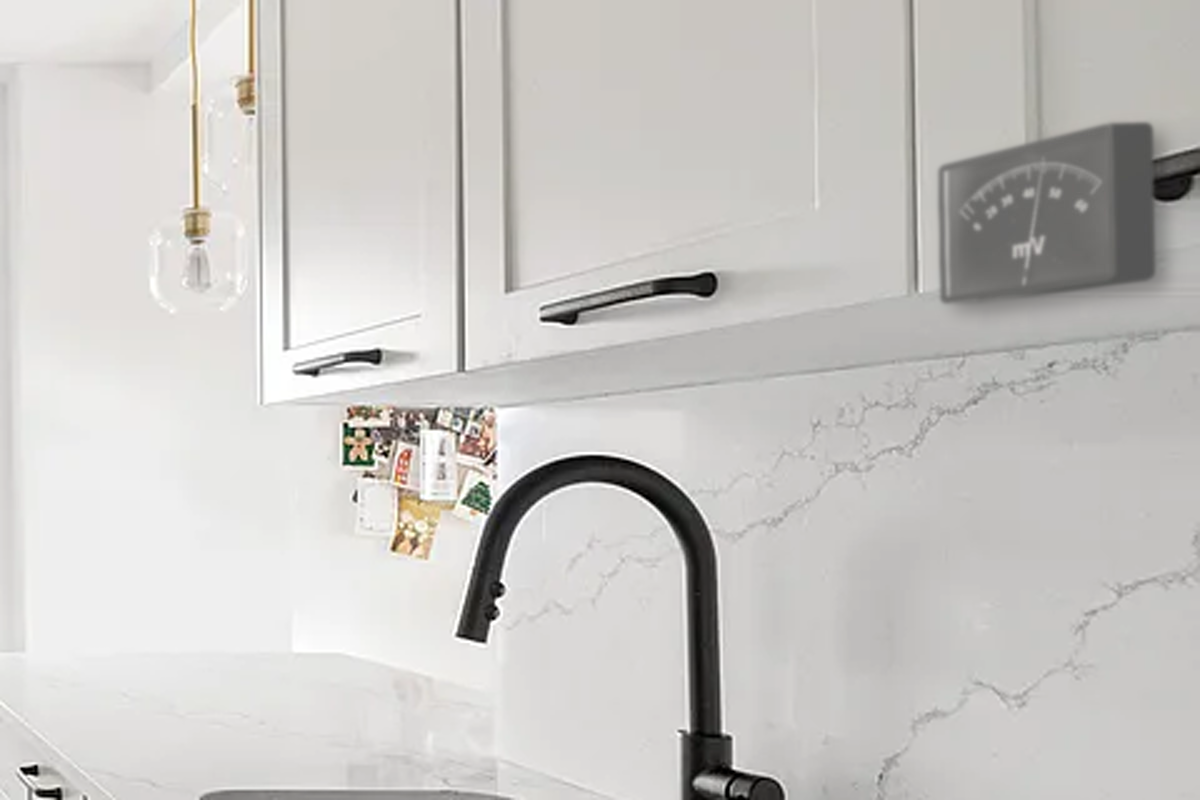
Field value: 45 mV
